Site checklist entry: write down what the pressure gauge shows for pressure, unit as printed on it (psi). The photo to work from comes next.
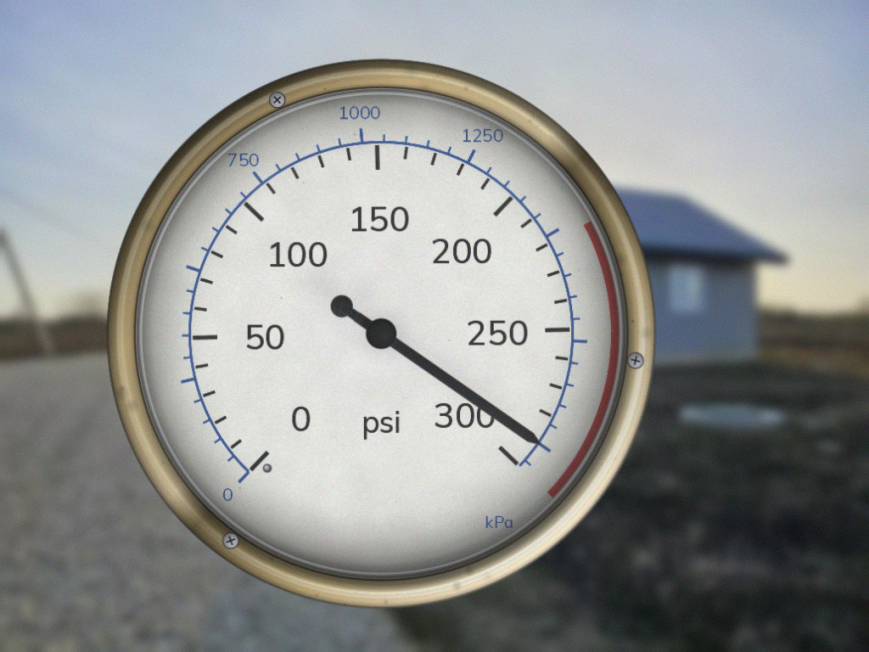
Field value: 290 psi
